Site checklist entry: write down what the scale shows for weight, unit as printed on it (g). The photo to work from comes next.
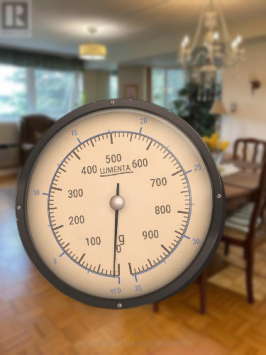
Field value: 10 g
